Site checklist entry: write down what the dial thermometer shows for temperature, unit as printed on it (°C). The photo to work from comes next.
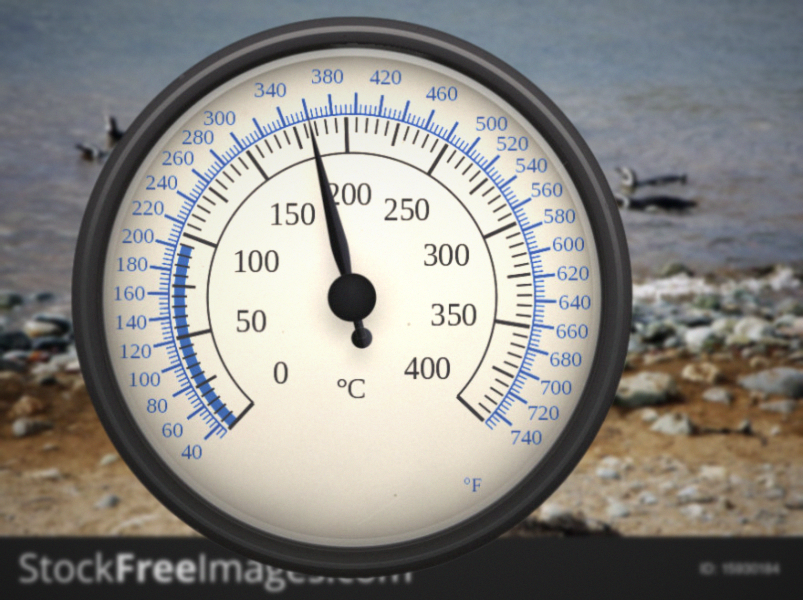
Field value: 182.5 °C
